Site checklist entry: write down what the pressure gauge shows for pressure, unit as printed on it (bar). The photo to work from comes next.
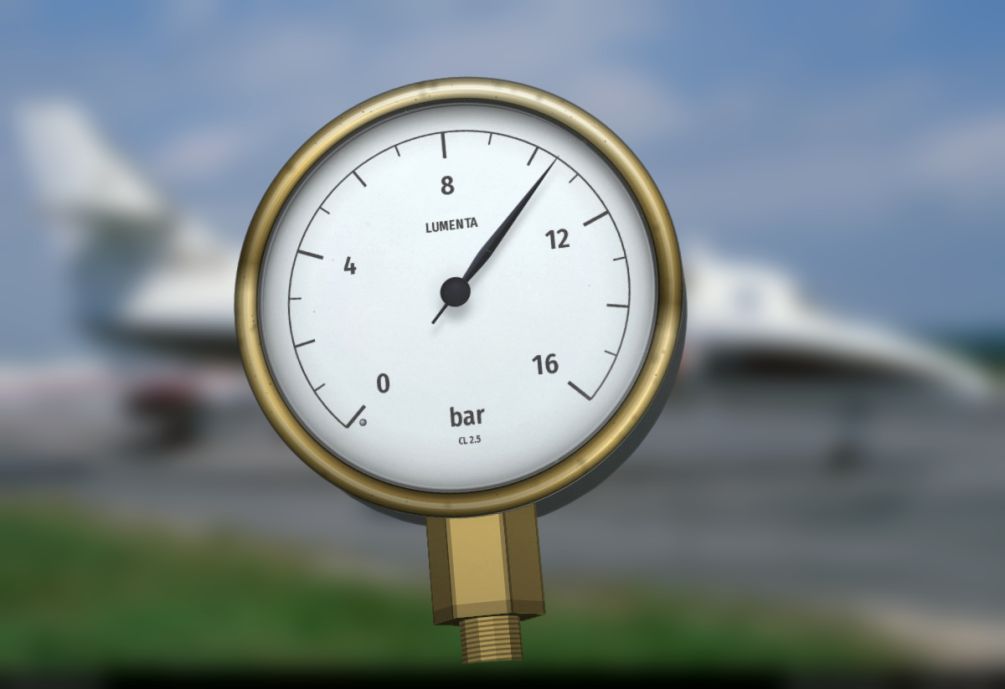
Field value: 10.5 bar
